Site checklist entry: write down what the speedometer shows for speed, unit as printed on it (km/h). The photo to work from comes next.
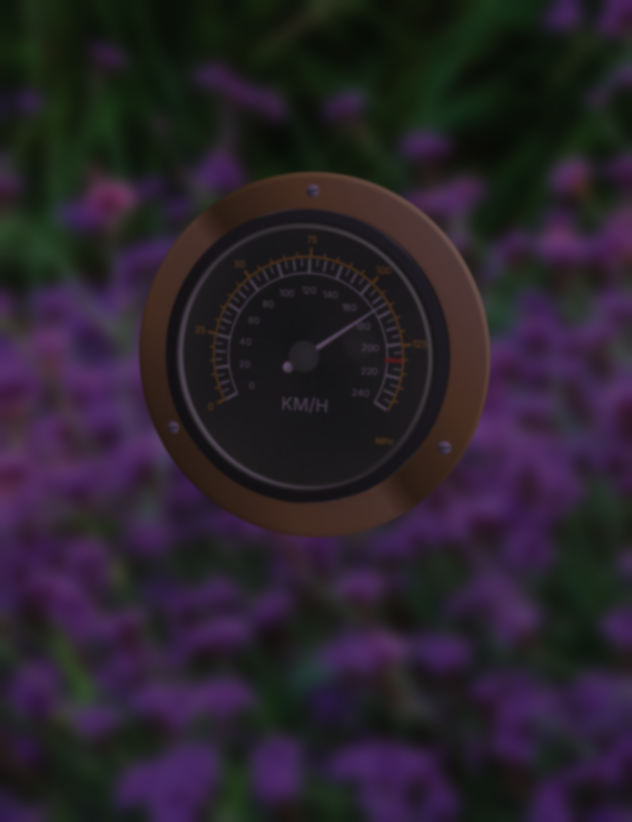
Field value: 175 km/h
